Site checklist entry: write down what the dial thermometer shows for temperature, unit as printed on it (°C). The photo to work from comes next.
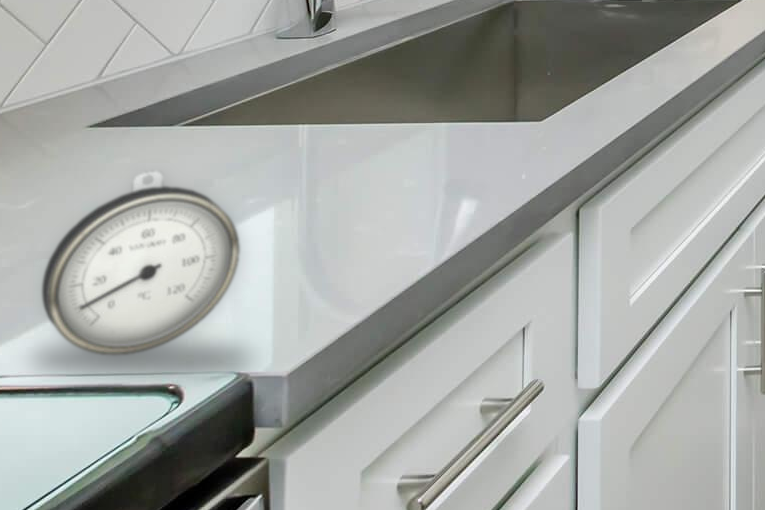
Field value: 10 °C
